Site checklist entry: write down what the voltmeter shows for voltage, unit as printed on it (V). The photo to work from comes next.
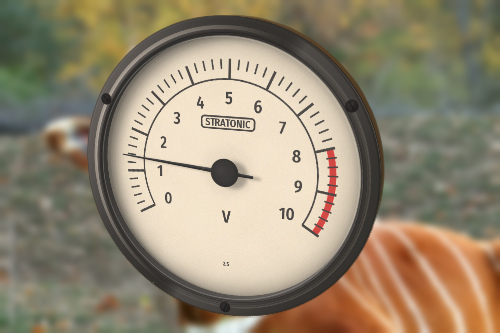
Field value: 1.4 V
